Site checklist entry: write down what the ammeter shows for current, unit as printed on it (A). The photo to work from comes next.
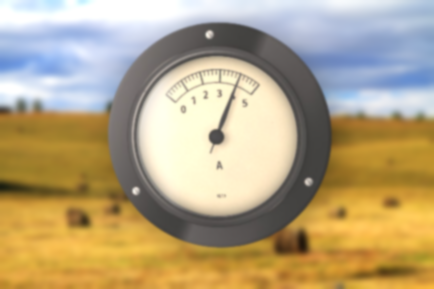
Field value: 4 A
